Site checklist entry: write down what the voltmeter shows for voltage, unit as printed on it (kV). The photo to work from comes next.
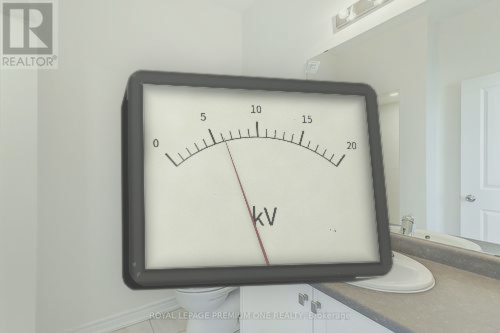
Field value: 6 kV
